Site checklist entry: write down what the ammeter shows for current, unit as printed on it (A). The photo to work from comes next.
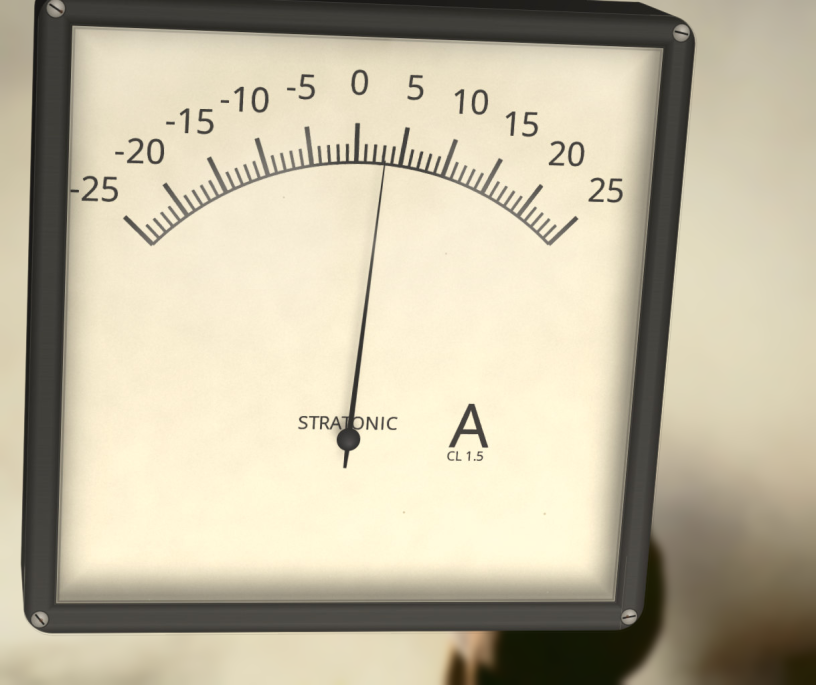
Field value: 3 A
